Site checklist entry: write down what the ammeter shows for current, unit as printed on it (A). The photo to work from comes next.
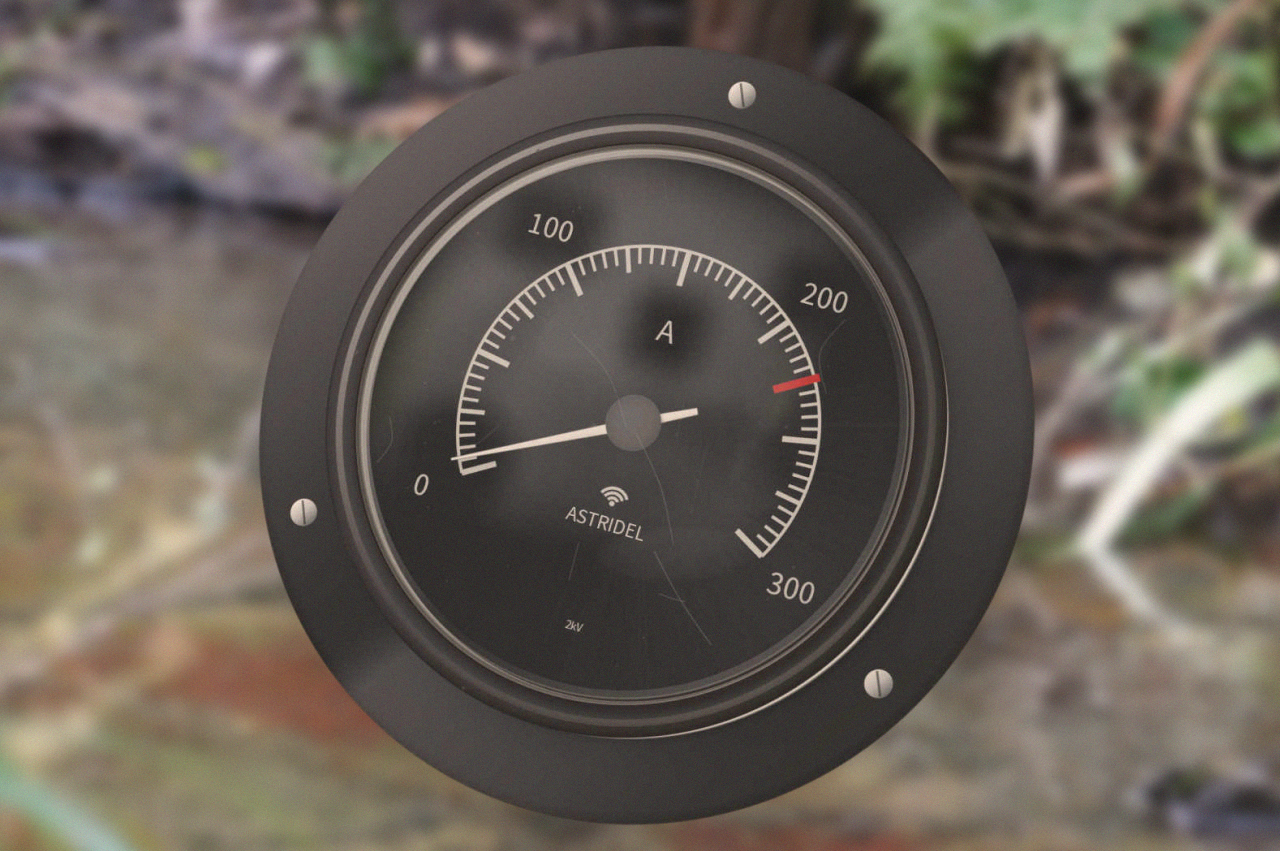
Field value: 5 A
